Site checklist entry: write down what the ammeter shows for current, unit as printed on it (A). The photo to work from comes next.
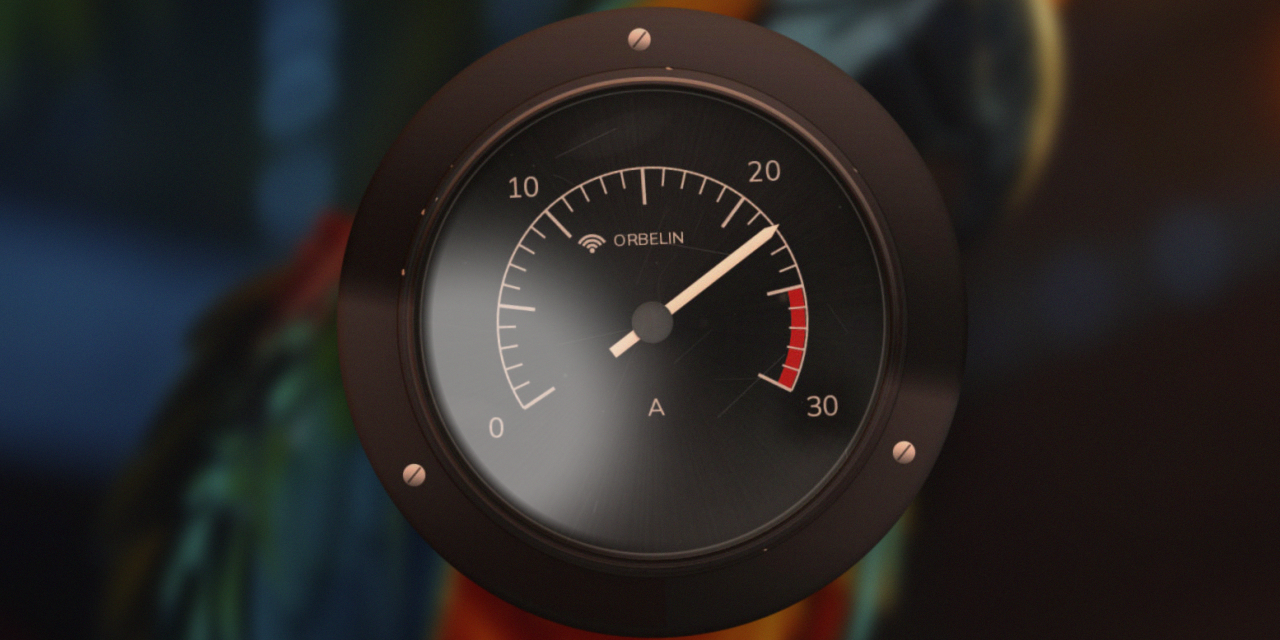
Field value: 22 A
